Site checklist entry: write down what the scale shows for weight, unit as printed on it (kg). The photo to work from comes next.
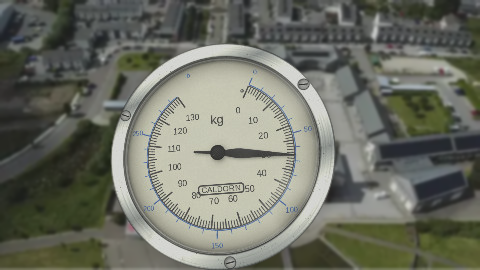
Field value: 30 kg
